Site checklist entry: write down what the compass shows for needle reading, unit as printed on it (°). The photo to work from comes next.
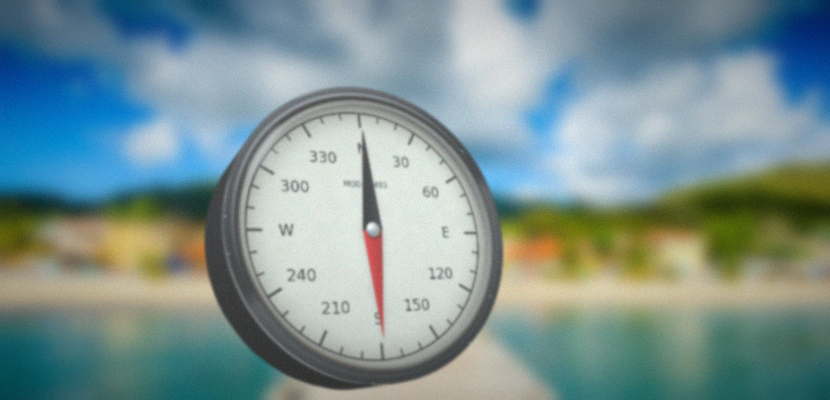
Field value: 180 °
